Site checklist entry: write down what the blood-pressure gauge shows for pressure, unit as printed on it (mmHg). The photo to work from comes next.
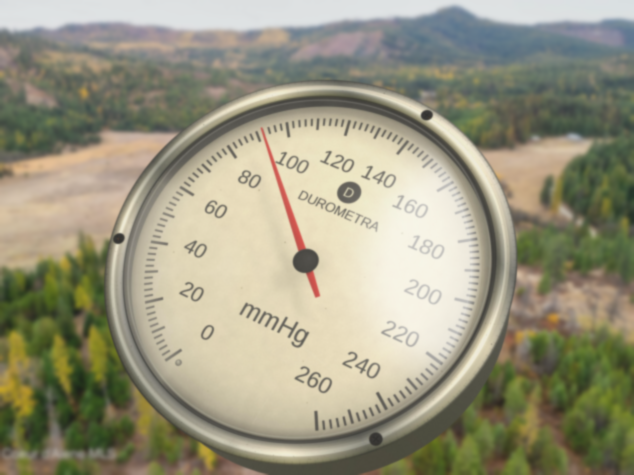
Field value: 92 mmHg
